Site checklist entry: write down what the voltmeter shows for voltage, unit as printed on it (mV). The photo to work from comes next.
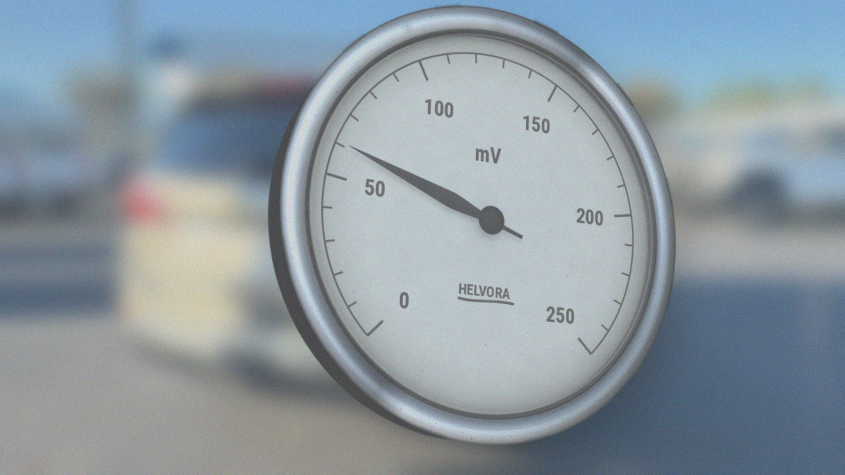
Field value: 60 mV
